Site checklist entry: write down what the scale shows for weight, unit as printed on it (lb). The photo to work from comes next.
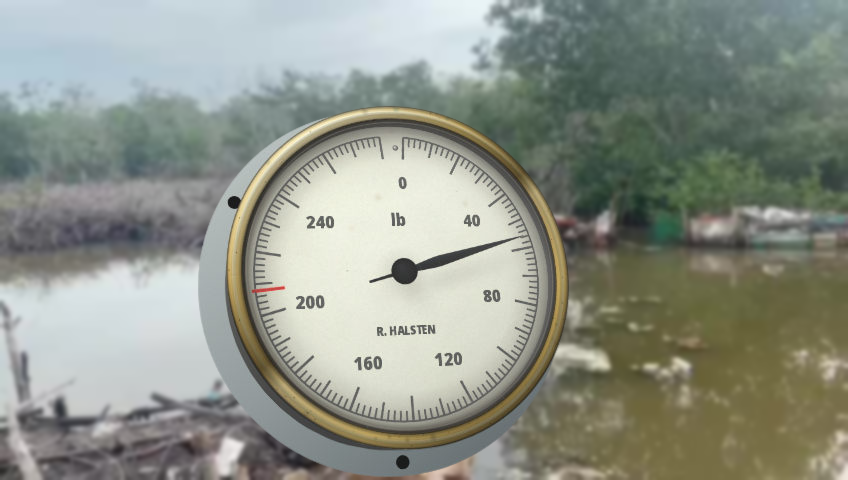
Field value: 56 lb
